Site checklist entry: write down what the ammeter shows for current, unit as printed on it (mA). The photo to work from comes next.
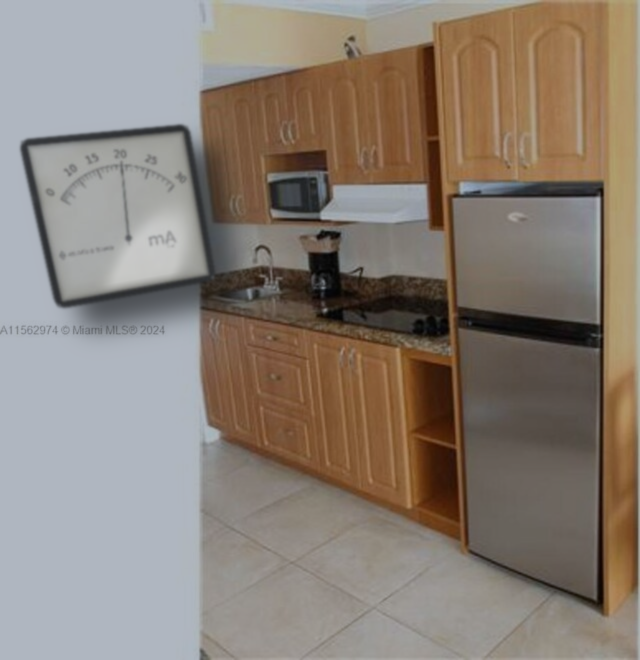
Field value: 20 mA
